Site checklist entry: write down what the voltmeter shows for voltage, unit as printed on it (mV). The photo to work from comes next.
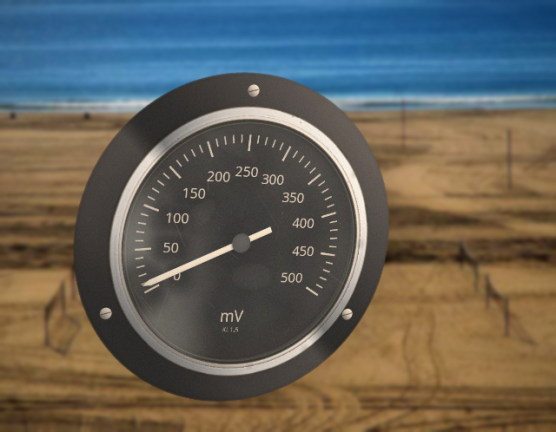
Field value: 10 mV
